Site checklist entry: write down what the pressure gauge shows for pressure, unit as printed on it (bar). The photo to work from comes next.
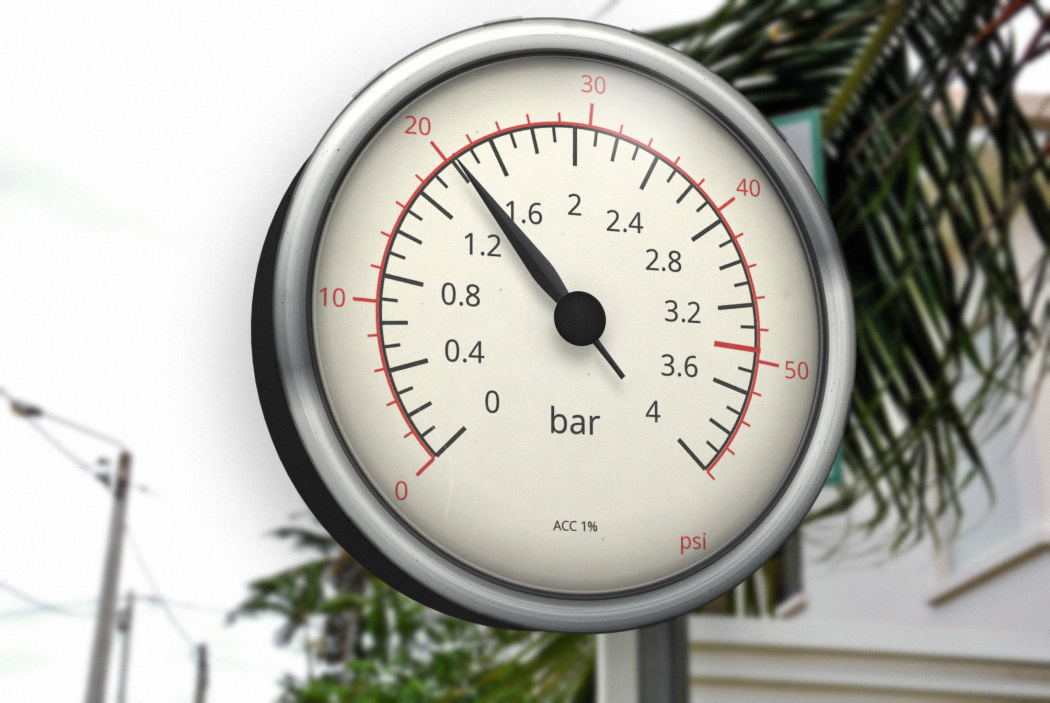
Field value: 1.4 bar
